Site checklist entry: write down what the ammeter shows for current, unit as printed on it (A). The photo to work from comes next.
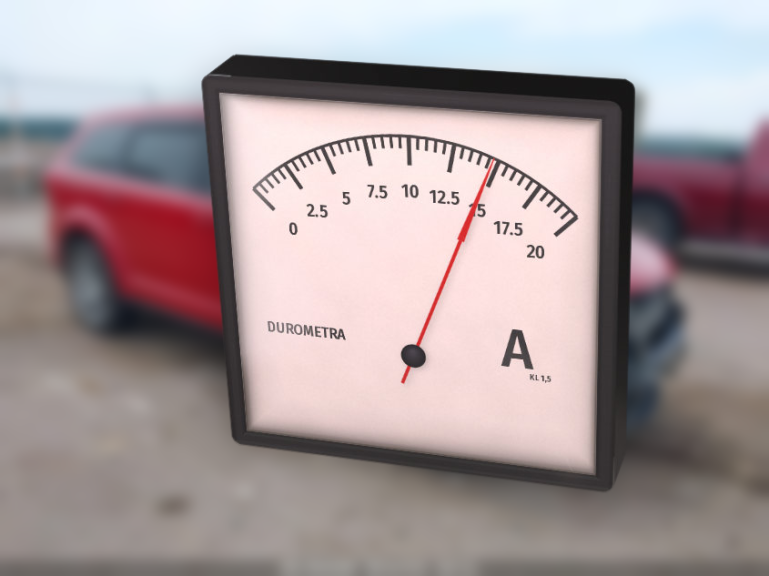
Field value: 14.75 A
